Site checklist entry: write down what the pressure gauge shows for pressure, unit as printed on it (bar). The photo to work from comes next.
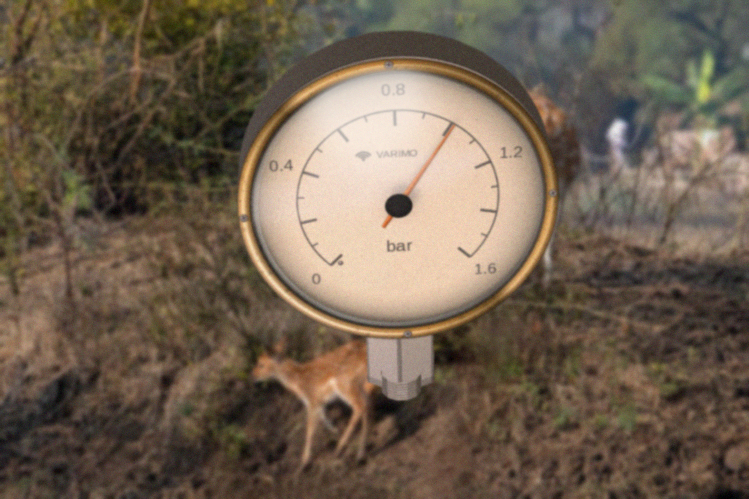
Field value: 1 bar
